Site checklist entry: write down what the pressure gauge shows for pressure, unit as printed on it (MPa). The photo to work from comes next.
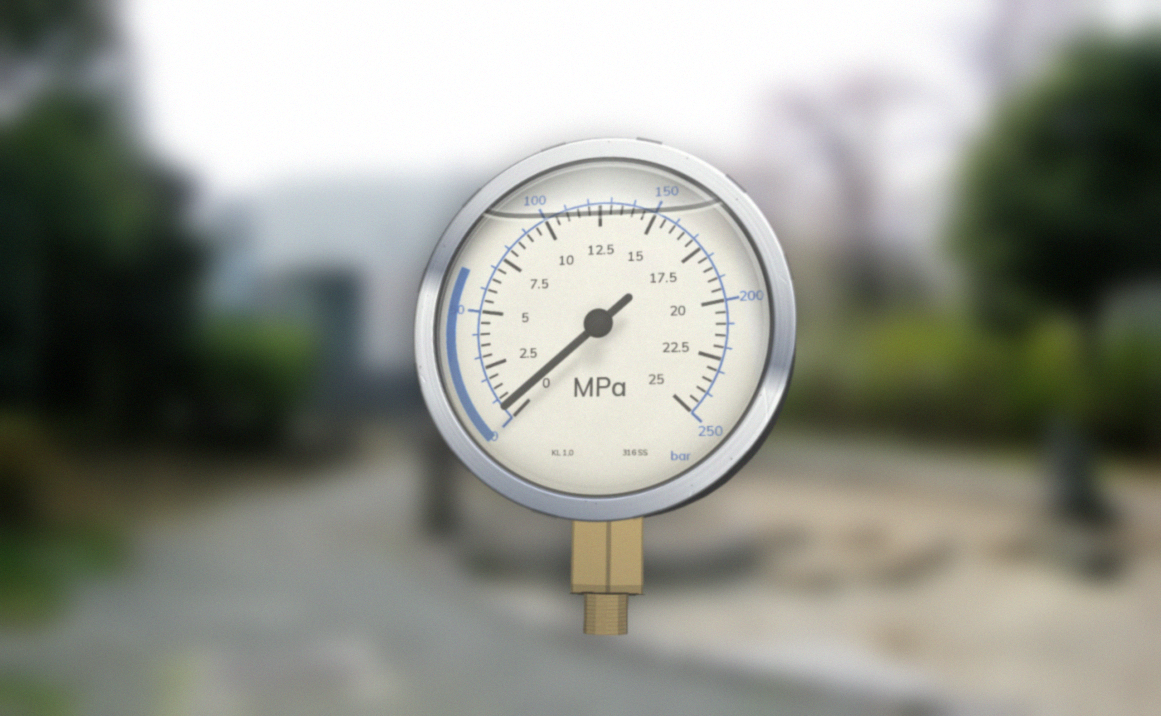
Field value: 0.5 MPa
